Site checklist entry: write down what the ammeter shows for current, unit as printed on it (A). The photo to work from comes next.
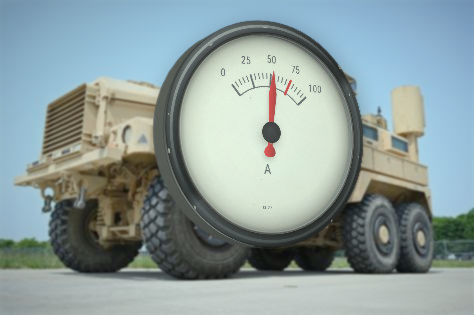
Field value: 50 A
